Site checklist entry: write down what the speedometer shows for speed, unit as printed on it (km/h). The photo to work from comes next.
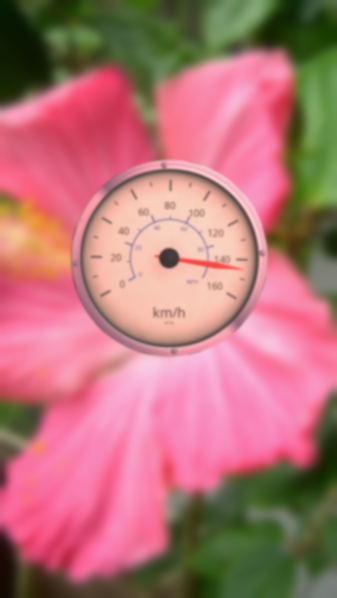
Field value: 145 km/h
